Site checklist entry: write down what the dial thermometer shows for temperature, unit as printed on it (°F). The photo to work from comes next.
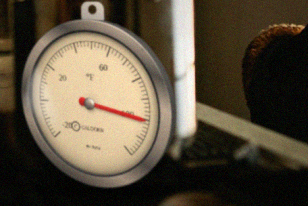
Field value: 100 °F
